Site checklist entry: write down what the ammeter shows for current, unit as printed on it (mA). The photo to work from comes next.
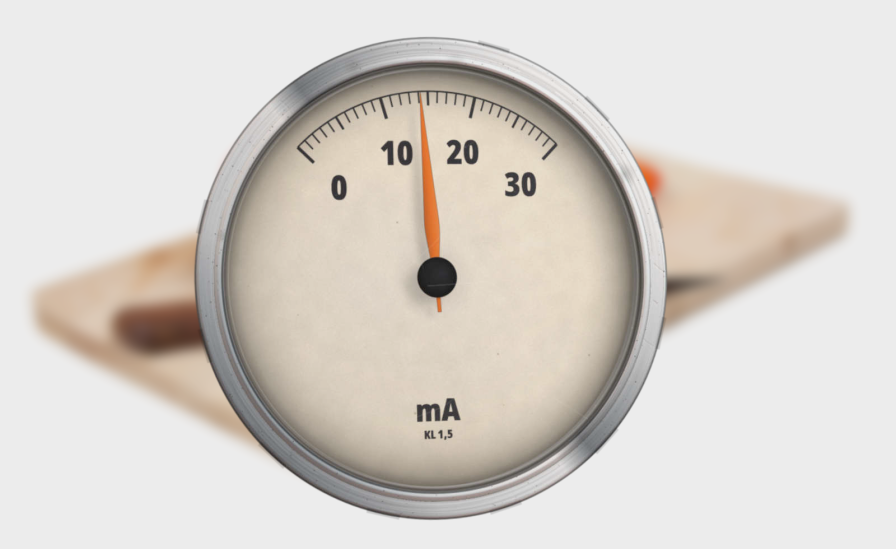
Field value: 14 mA
